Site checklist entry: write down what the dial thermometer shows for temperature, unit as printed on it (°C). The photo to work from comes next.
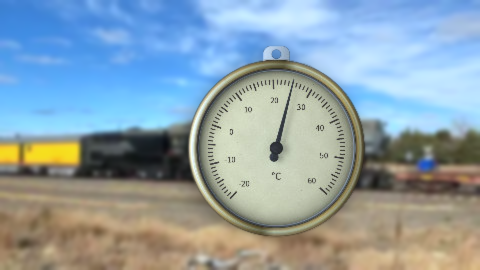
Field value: 25 °C
